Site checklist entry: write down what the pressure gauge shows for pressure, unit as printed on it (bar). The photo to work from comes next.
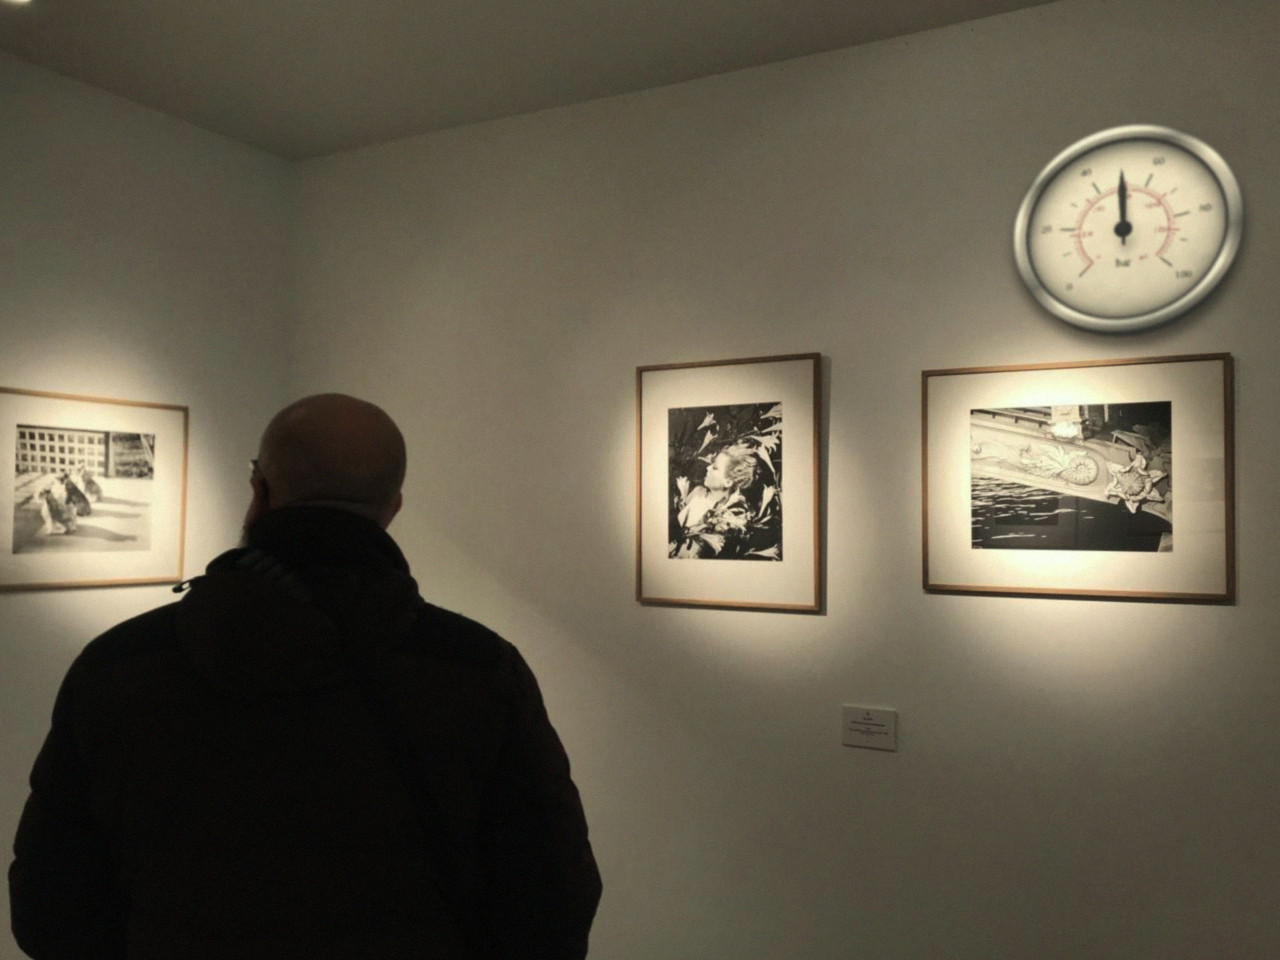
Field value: 50 bar
